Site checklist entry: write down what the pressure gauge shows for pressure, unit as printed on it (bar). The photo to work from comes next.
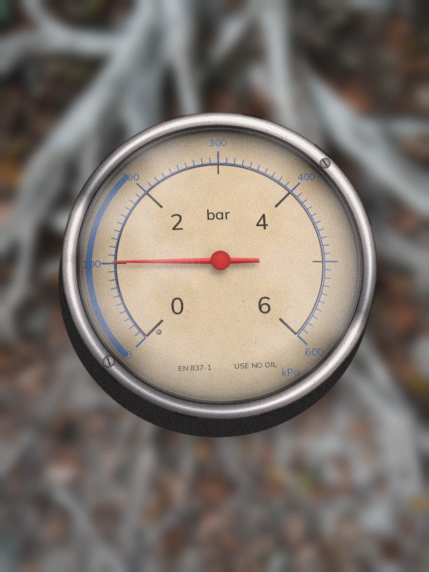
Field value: 1 bar
